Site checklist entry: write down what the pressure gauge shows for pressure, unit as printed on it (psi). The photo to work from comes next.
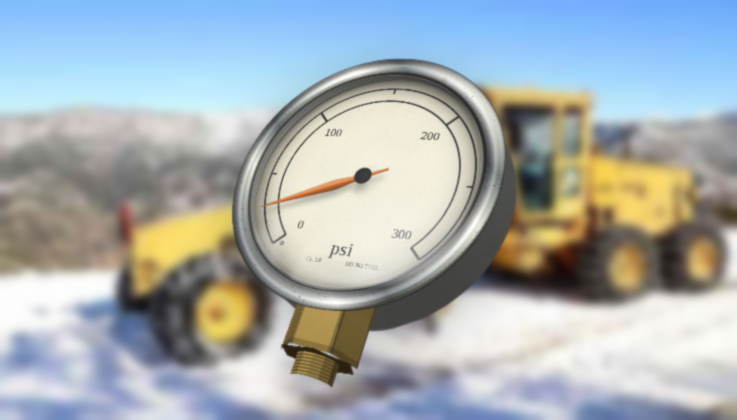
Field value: 25 psi
